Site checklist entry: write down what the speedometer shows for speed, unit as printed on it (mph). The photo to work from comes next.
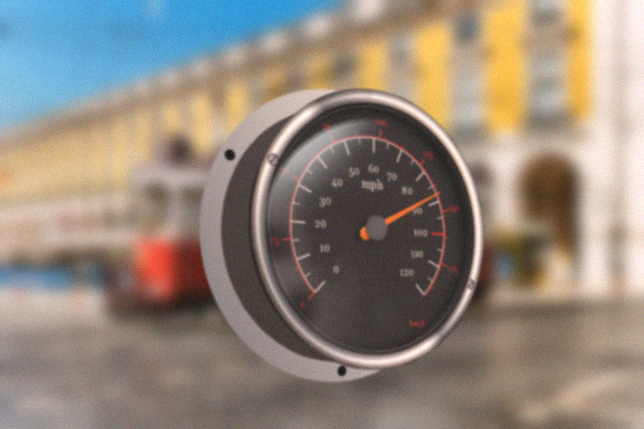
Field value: 87.5 mph
